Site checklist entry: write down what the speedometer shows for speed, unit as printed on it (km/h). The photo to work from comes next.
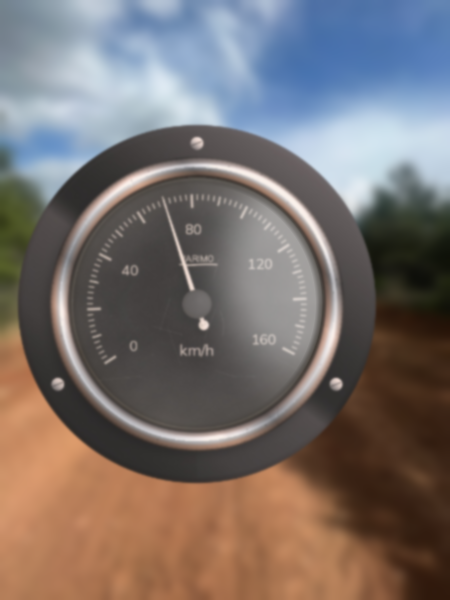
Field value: 70 km/h
